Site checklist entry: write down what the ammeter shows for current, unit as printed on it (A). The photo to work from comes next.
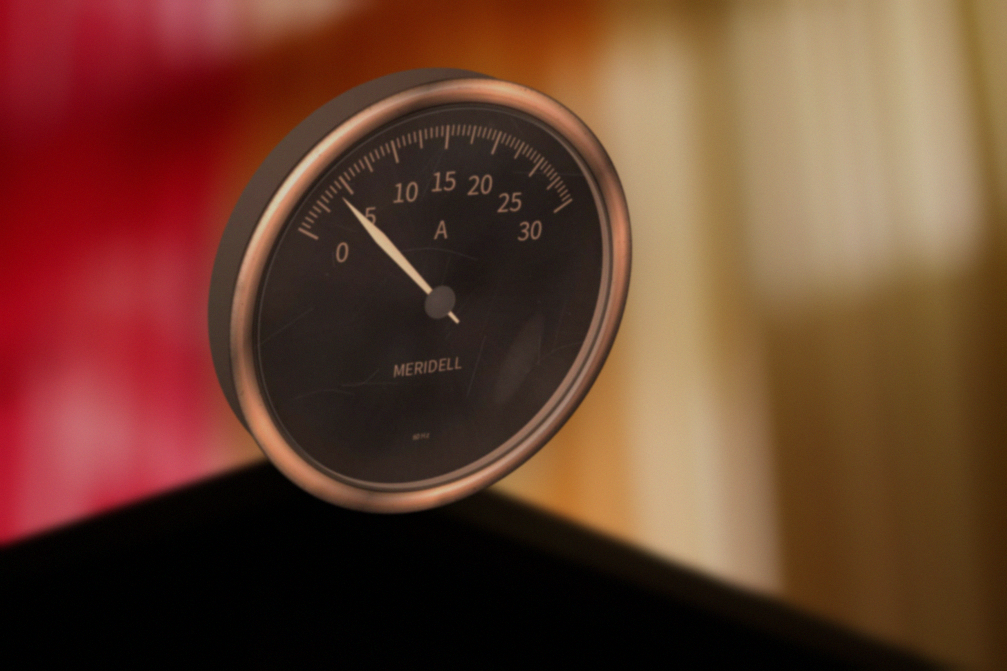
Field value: 4 A
